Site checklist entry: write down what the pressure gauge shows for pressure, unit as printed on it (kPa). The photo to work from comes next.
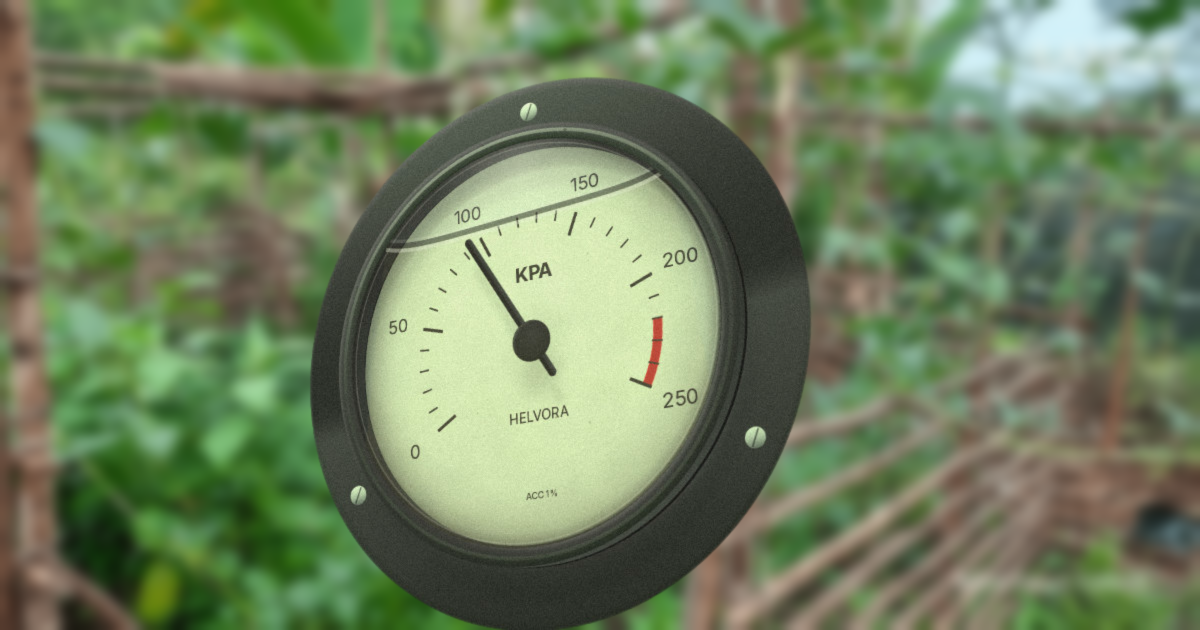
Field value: 95 kPa
